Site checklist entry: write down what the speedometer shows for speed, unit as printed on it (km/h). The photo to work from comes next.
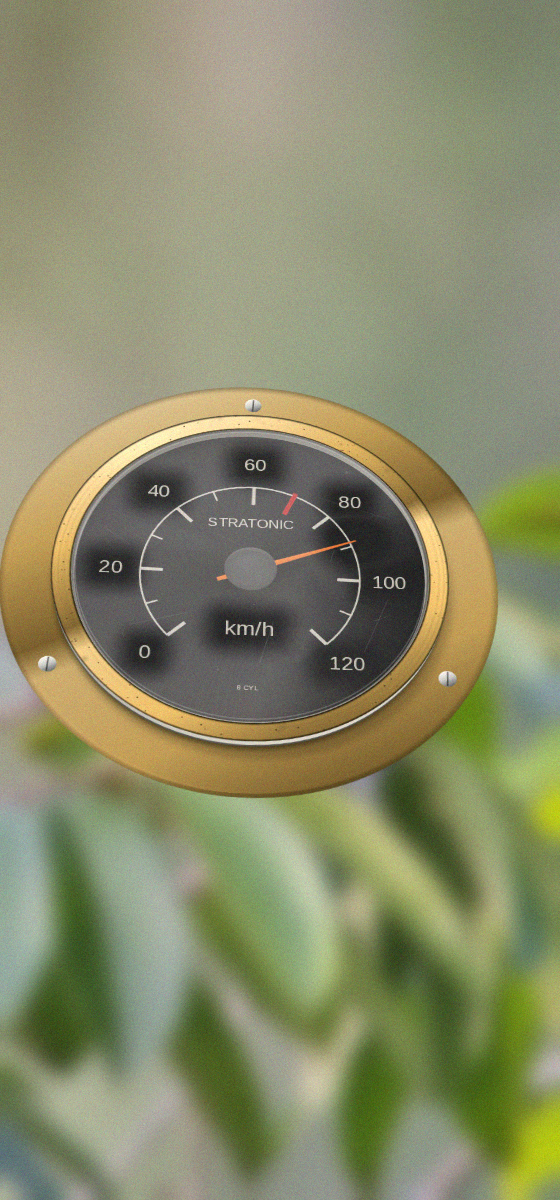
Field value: 90 km/h
